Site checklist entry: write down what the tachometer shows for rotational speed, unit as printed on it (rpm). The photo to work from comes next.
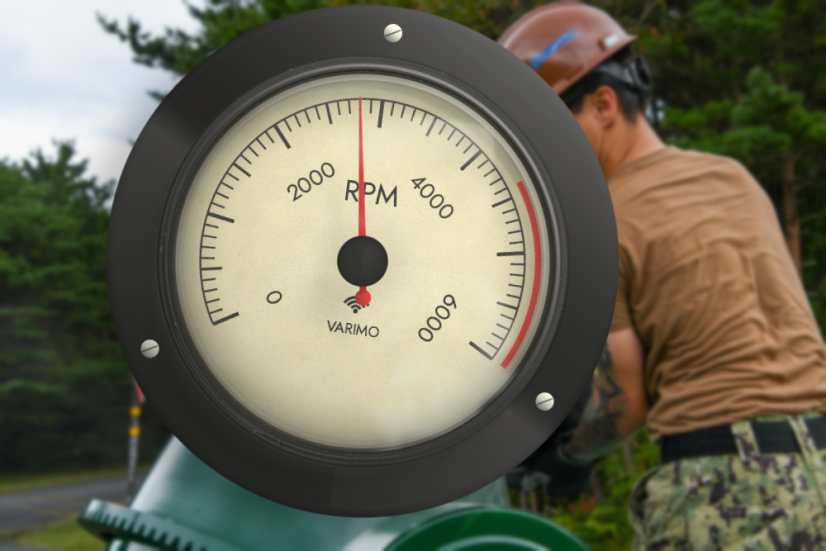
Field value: 2800 rpm
